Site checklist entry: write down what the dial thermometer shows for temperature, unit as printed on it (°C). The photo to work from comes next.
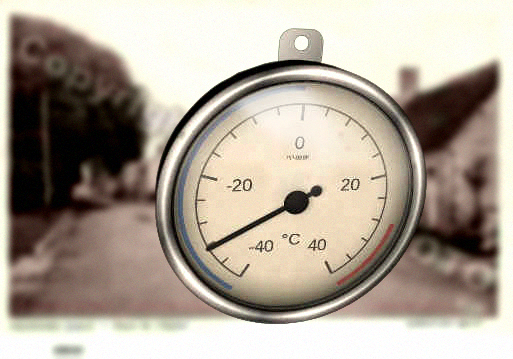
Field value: -32 °C
